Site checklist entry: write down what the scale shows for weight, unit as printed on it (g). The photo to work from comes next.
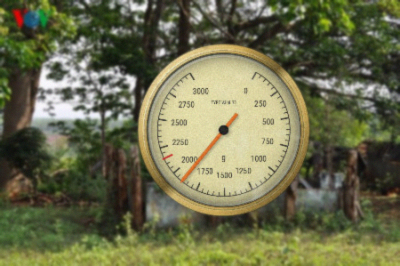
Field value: 1900 g
